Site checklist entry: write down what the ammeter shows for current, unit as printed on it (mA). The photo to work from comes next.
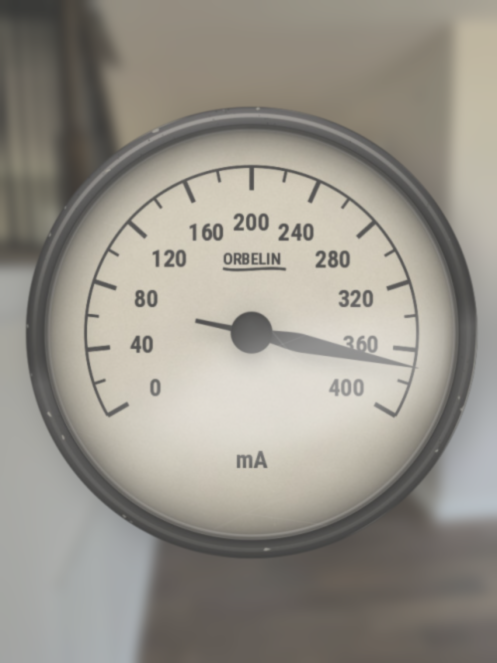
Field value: 370 mA
